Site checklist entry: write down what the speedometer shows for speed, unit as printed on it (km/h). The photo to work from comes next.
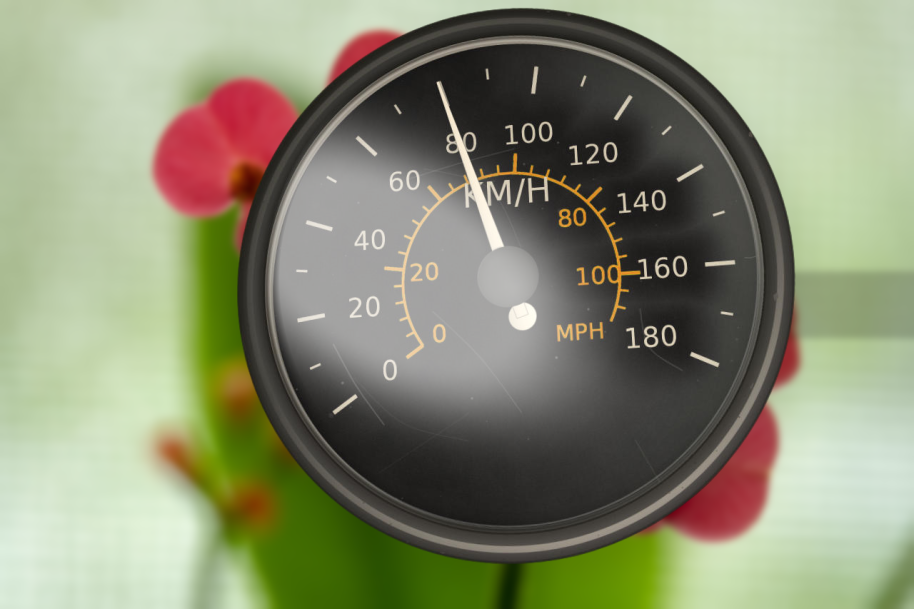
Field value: 80 km/h
